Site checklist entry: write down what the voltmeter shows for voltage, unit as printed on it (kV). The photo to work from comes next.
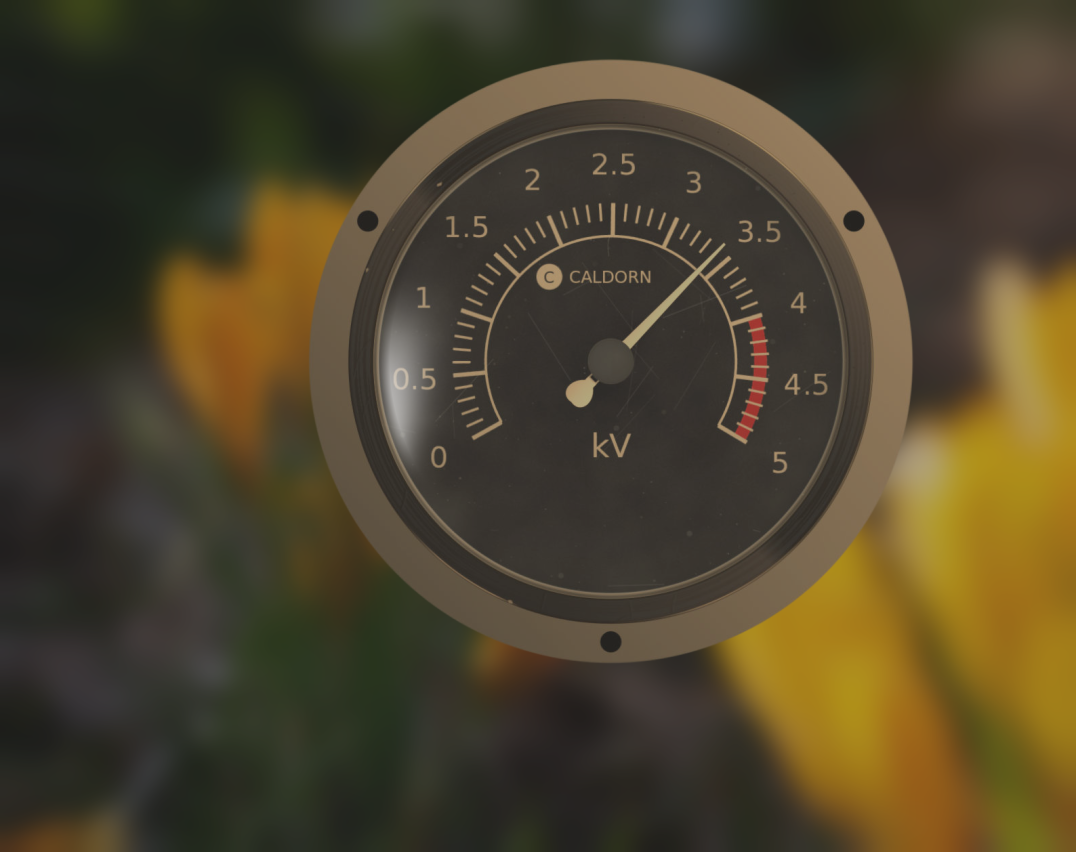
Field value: 3.4 kV
